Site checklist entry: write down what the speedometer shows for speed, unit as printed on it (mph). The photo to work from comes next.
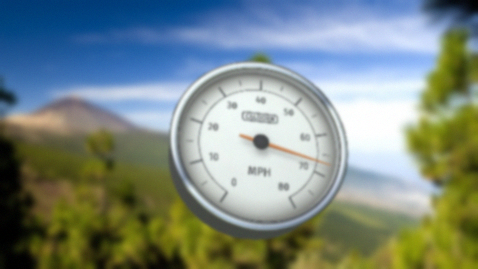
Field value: 67.5 mph
